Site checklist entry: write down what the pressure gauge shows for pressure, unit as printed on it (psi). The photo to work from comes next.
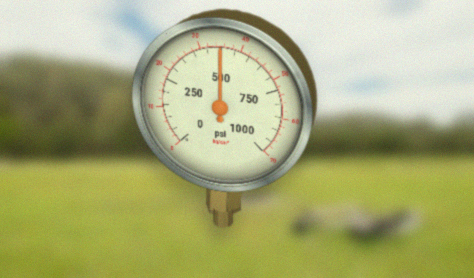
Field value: 500 psi
